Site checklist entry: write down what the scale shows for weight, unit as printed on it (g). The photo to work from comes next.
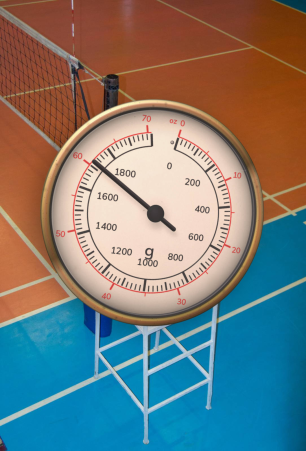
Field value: 1720 g
